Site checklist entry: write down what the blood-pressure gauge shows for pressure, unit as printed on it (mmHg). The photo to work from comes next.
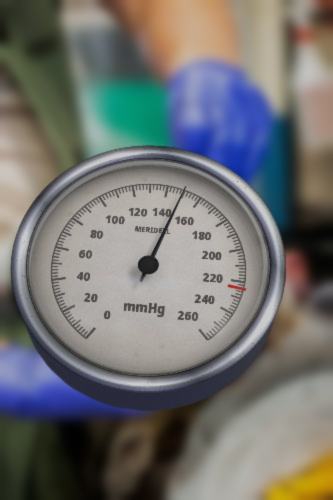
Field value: 150 mmHg
